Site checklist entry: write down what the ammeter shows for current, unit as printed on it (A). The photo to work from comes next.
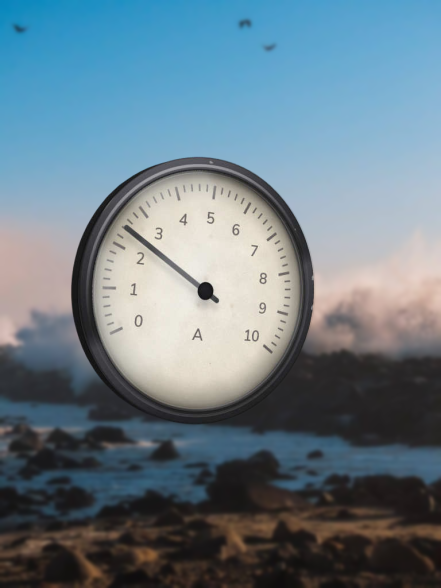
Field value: 2.4 A
